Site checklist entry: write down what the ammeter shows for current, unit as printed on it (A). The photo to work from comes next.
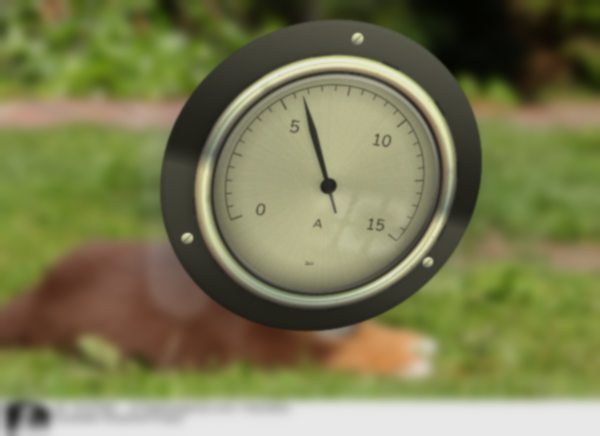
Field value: 5.75 A
